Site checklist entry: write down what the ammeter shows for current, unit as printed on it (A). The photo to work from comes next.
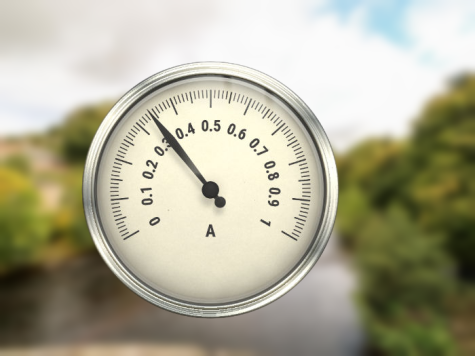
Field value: 0.34 A
